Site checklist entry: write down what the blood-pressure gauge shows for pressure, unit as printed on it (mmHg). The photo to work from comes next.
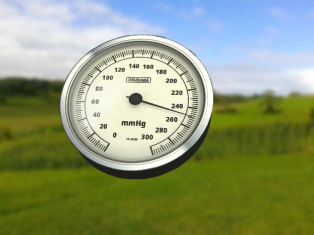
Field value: 250 mmHg
